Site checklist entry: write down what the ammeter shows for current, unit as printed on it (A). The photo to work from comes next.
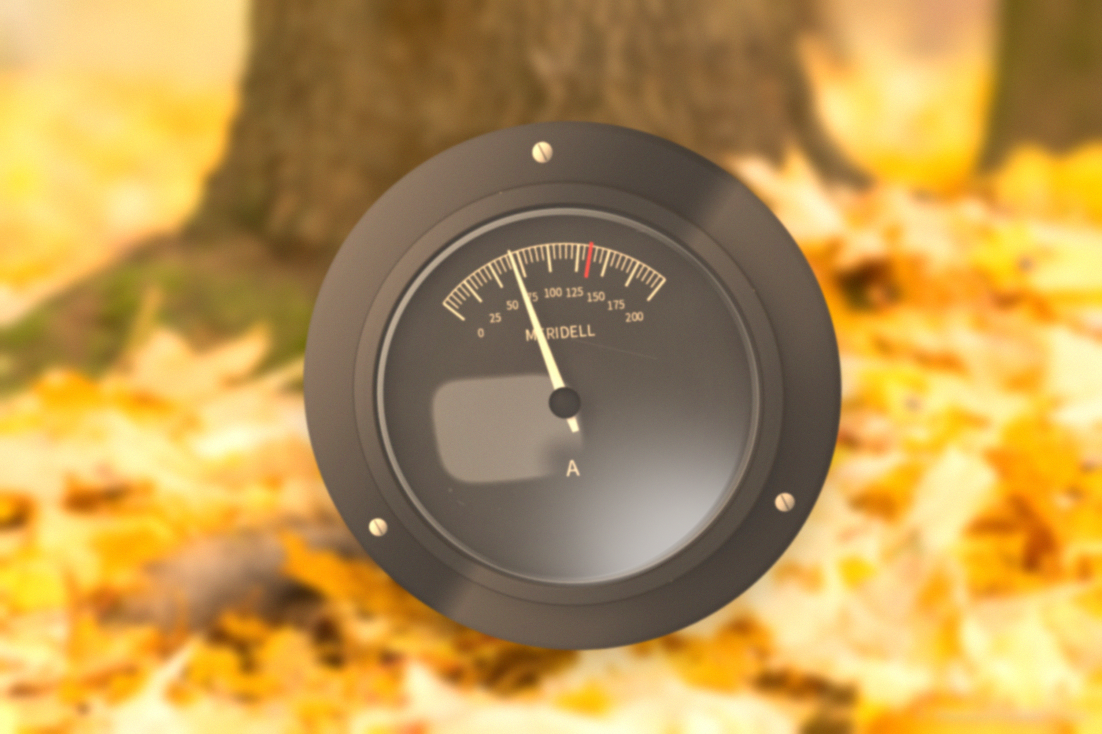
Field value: 70 A
